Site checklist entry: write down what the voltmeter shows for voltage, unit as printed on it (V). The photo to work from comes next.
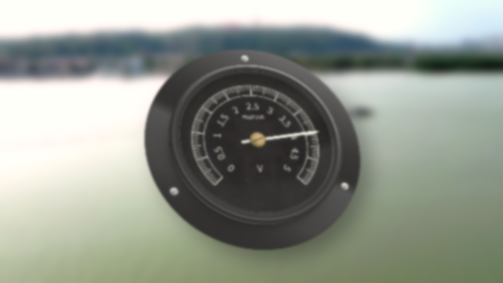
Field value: 4 V
